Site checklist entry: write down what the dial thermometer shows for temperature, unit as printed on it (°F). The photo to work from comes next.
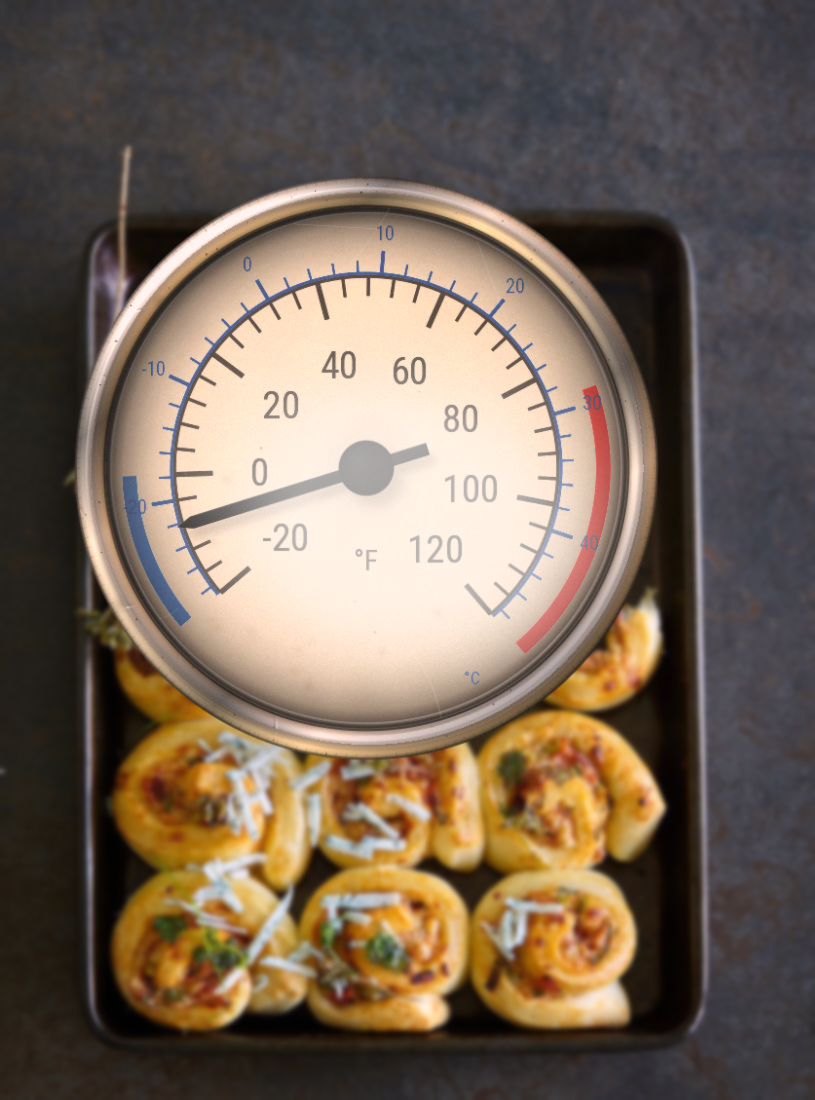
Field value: -8 °F
